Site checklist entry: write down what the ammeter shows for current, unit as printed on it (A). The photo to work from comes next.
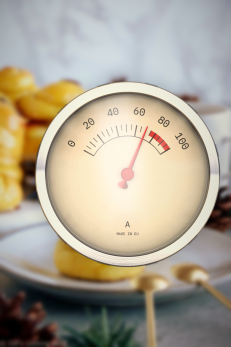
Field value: 70 A
